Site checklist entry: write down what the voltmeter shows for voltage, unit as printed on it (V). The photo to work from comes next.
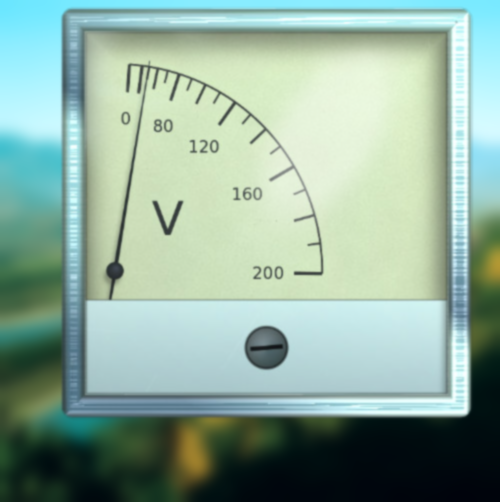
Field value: 50 V
